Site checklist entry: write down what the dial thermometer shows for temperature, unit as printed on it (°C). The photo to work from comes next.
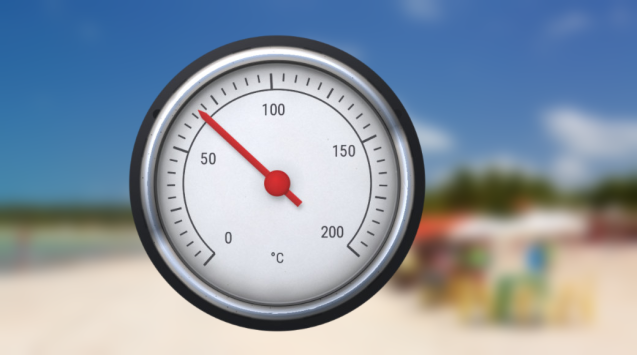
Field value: 67.5 °C
